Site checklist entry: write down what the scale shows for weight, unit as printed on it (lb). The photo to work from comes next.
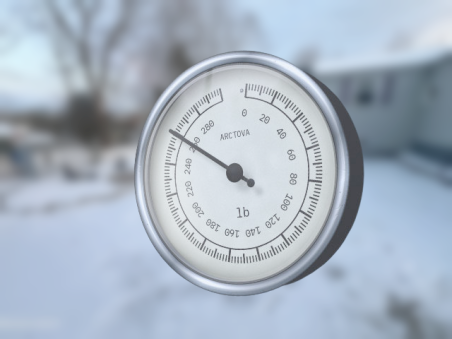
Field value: 260 lb
